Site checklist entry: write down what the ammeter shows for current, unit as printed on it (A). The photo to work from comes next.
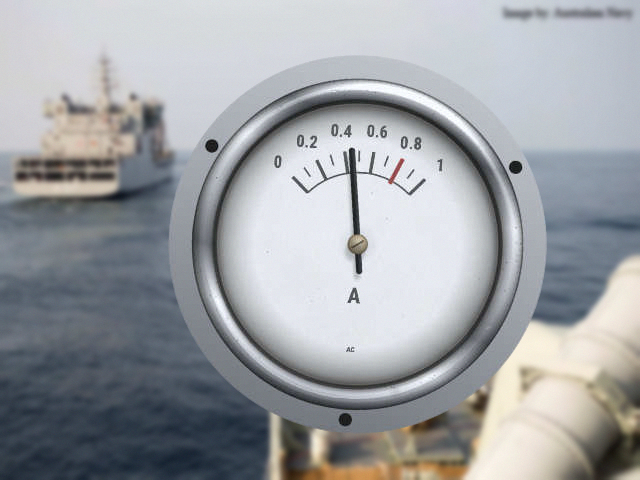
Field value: 0.45 A
